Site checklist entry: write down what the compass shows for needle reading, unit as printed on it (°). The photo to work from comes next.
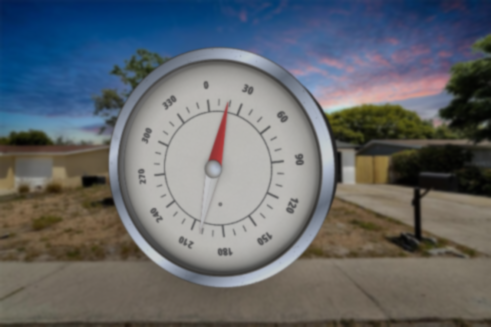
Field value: 20 °
